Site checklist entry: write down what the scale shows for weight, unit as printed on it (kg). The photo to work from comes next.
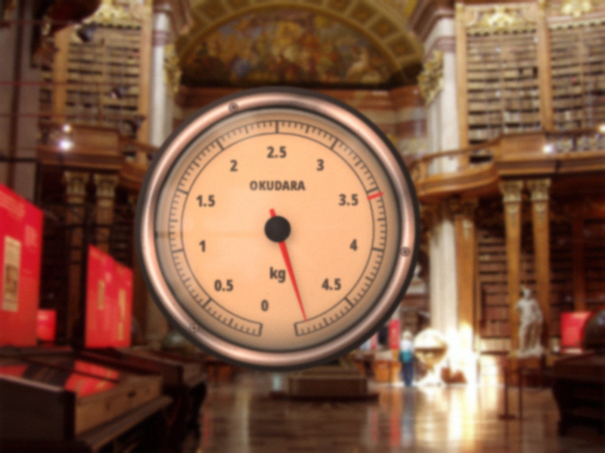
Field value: 4.9 kg
